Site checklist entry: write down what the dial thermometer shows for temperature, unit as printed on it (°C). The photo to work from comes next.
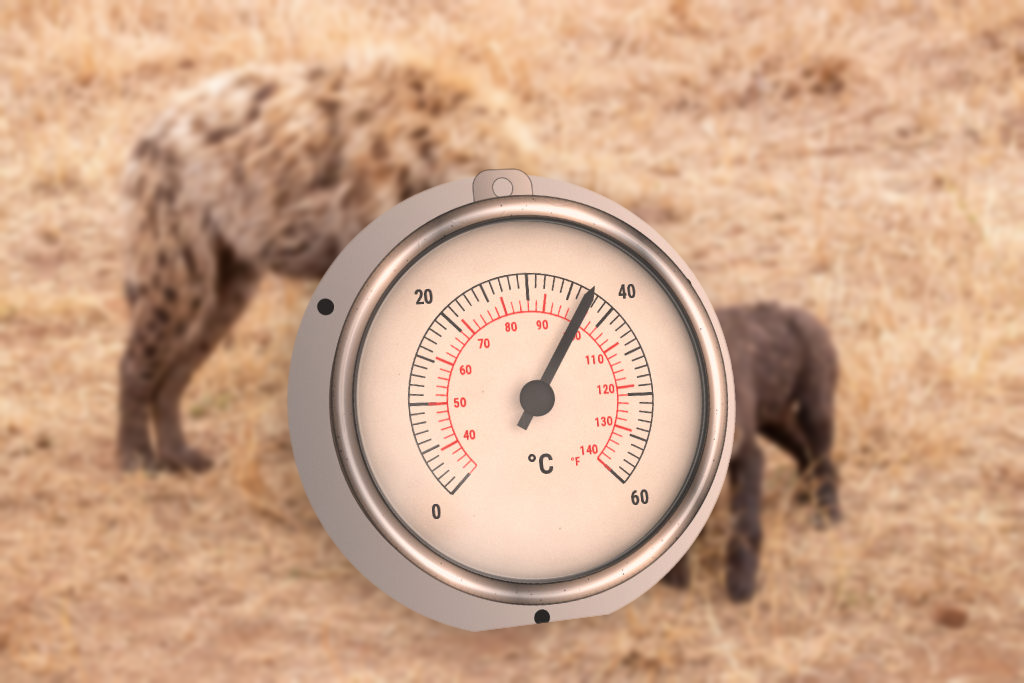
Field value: 37 °C
